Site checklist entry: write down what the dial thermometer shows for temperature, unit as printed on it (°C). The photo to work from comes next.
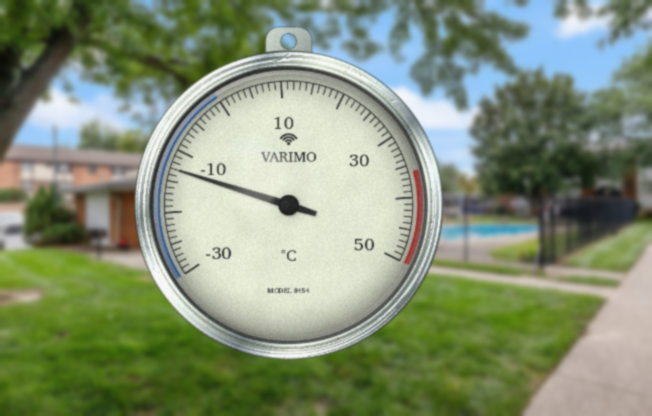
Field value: -13 °C
